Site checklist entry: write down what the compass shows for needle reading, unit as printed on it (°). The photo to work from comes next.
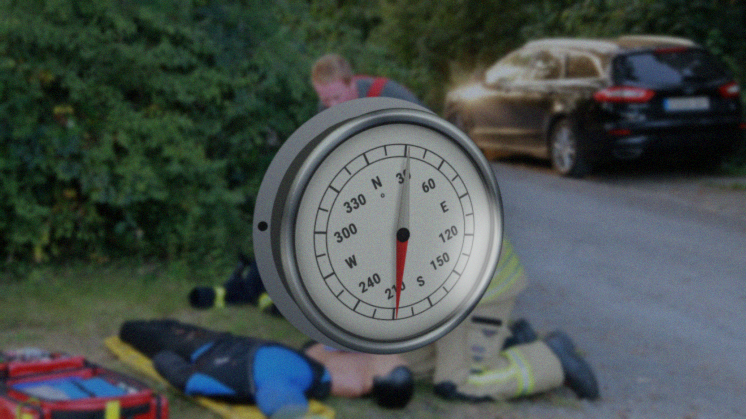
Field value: 210 °
